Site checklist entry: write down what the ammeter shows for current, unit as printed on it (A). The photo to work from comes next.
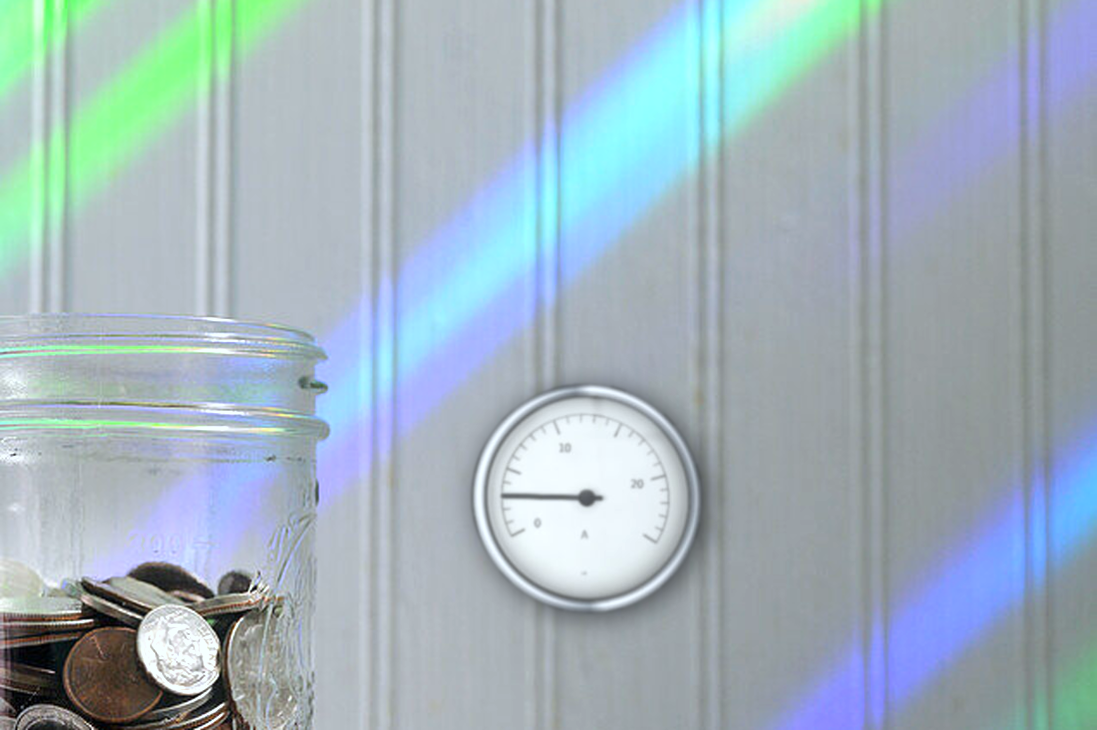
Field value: 3 A
